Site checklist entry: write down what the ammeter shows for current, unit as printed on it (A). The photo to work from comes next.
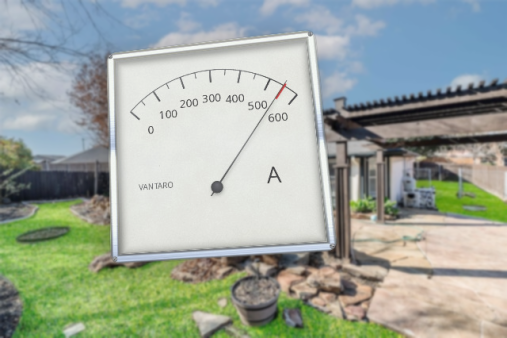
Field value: 550 A
